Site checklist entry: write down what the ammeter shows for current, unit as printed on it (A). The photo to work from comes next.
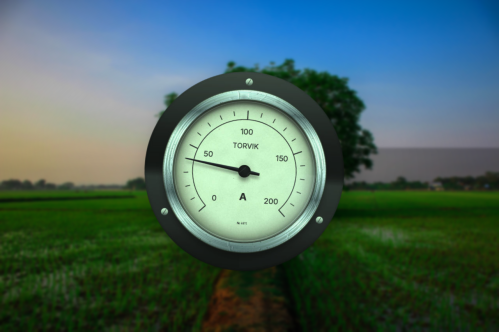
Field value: 40 A
